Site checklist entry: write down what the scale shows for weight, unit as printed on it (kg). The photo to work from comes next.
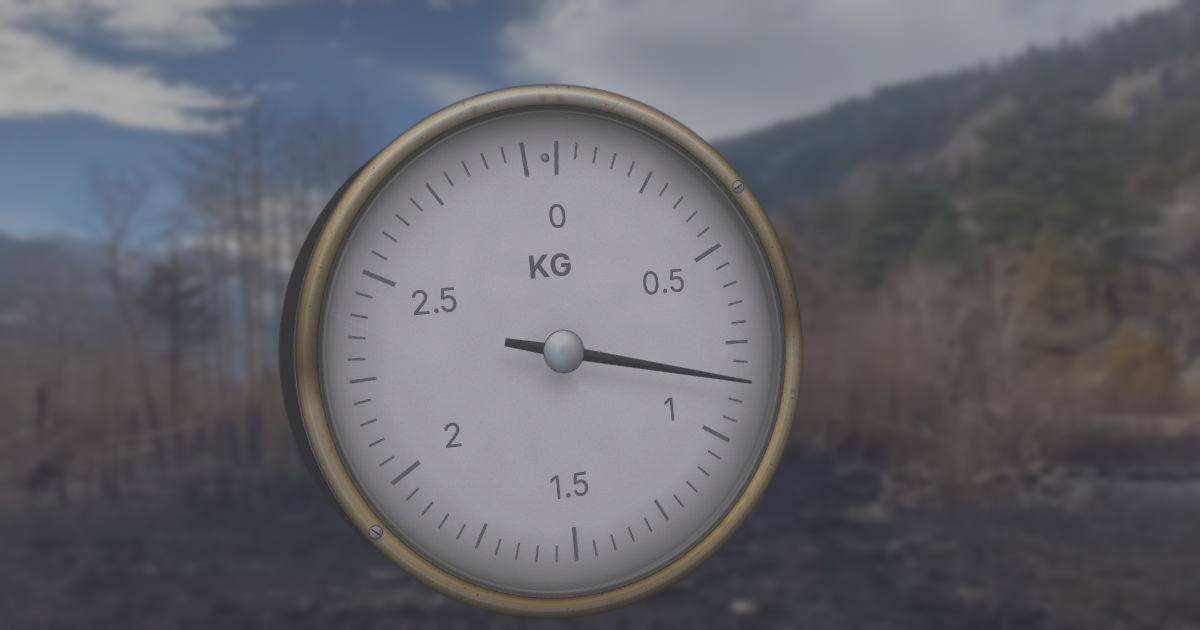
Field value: 0.85 kg
